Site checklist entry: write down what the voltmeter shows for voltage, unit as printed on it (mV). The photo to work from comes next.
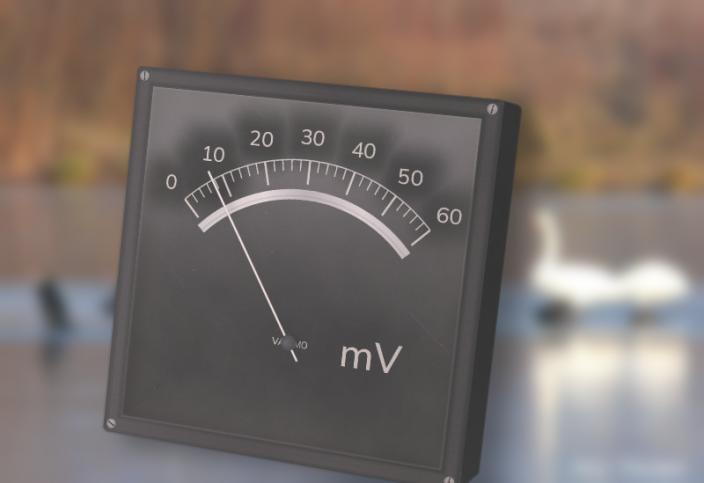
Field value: 8 mV
